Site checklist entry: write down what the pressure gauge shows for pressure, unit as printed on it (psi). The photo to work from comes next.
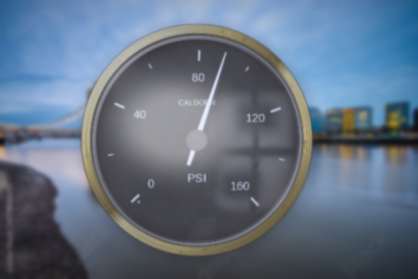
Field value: 90 psi
